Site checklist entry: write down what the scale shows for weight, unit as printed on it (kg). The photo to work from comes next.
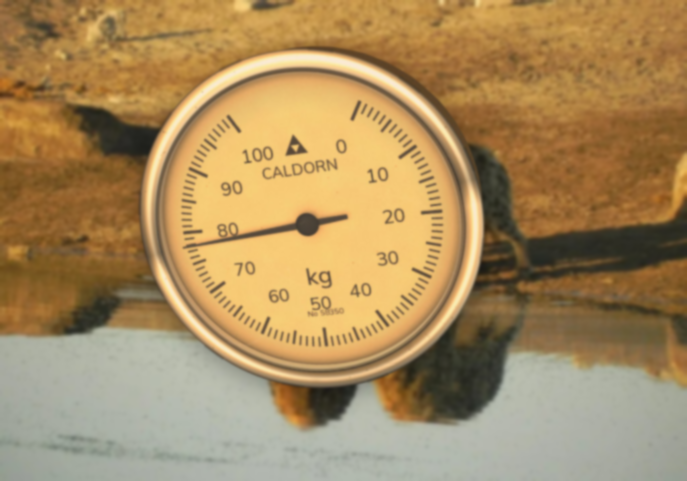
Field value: 78 kg
